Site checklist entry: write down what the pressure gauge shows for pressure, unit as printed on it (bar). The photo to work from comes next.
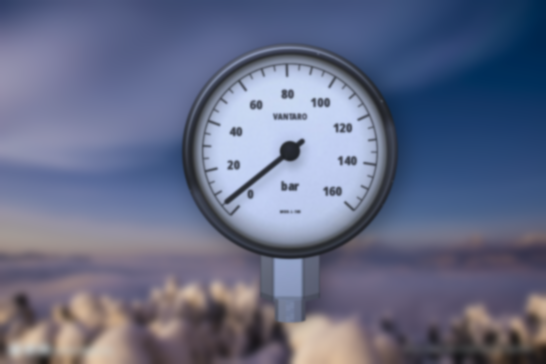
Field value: 5 bar
